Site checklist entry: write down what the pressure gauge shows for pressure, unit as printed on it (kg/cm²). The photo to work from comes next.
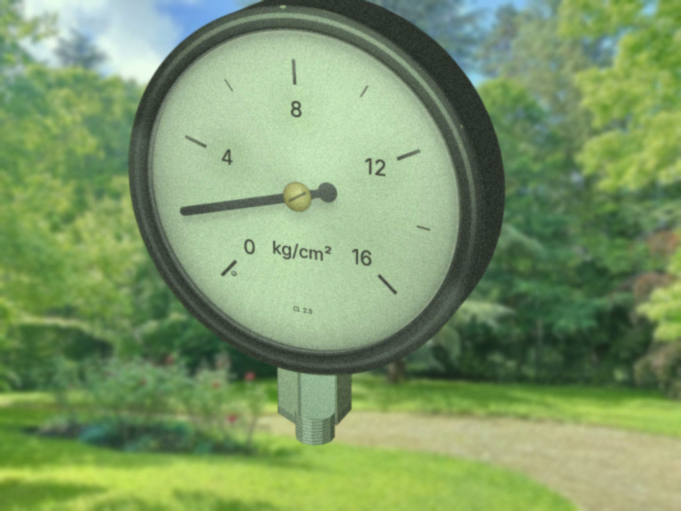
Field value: 2 kg/cm²
